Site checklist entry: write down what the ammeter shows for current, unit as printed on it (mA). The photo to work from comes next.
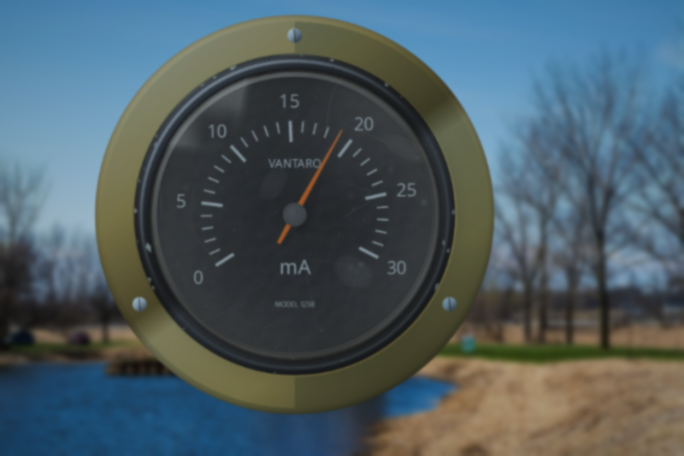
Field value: 19 mA
